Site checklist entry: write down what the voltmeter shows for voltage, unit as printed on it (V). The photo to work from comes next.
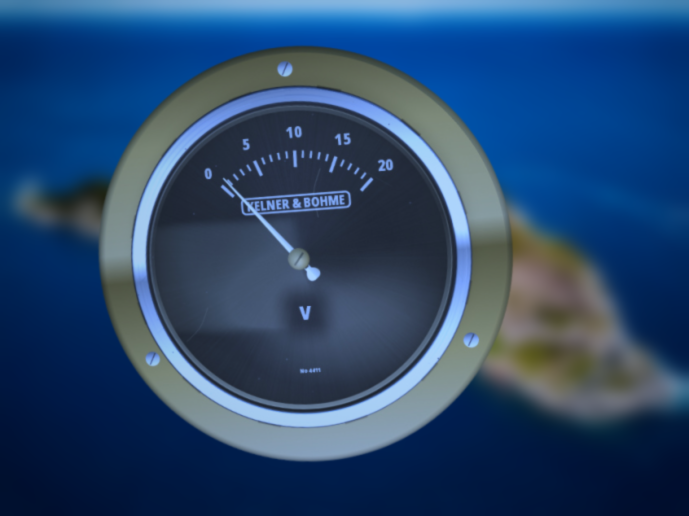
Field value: 1 V
